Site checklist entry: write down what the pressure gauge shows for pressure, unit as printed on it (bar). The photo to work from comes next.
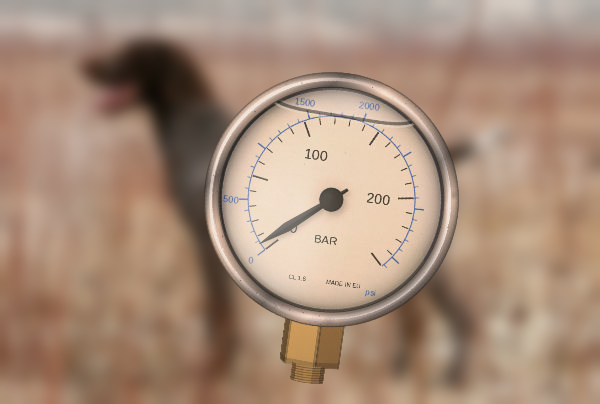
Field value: 5 bar
